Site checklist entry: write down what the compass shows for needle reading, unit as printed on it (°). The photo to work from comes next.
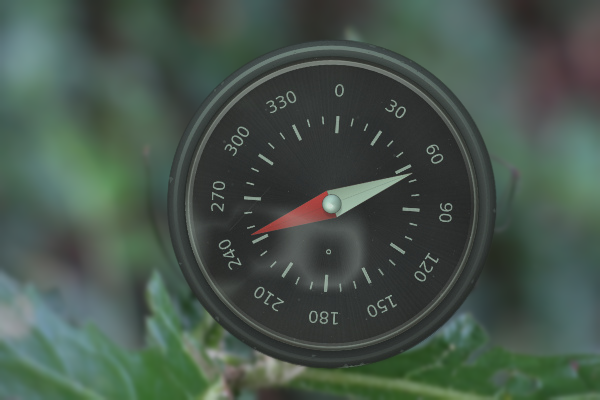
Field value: 245 °
